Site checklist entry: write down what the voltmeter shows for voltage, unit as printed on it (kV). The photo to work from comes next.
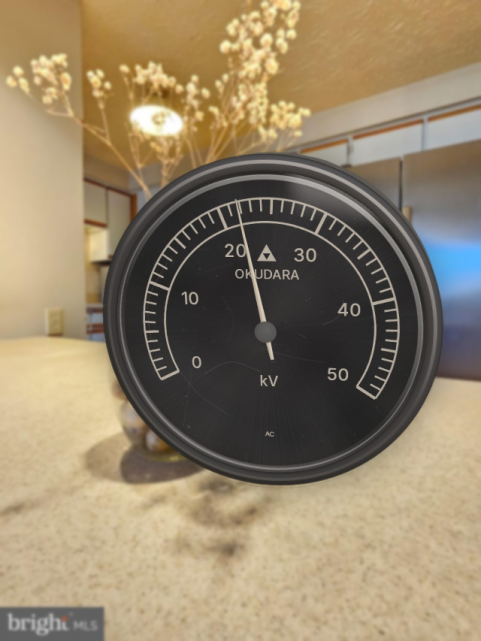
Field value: 22 kV
